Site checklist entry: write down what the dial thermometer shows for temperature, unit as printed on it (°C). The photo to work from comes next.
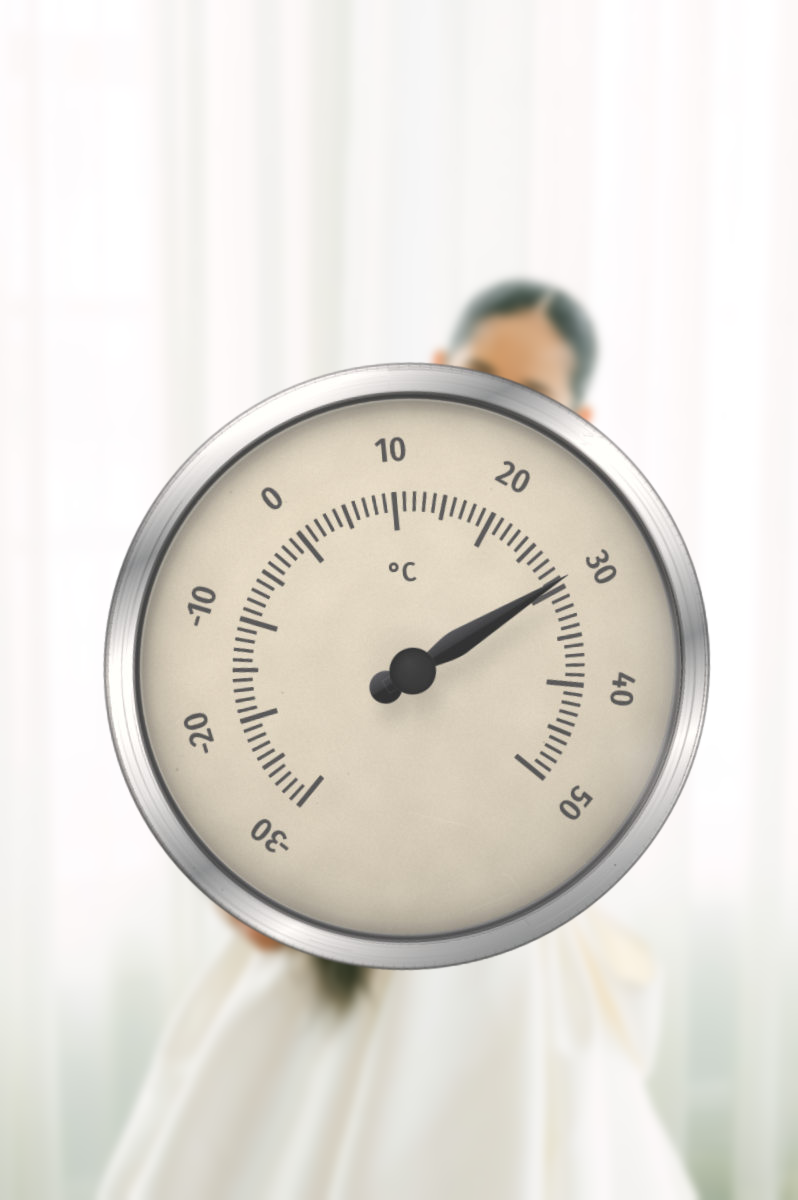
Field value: 29 °C
